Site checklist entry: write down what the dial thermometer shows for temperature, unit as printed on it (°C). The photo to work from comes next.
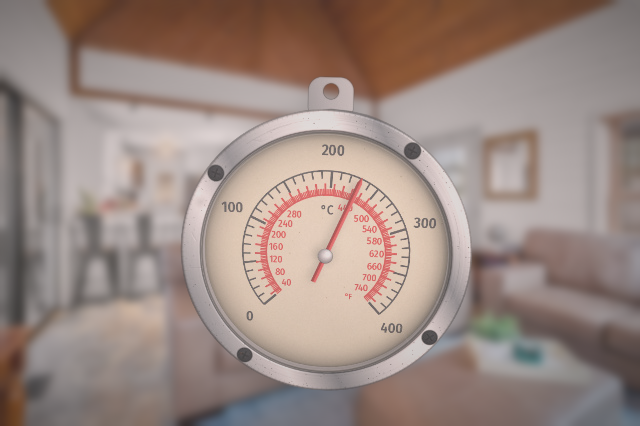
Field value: 230 °C
